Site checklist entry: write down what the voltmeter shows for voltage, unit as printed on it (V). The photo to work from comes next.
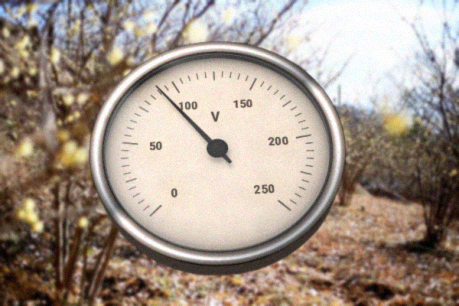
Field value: 90 V
